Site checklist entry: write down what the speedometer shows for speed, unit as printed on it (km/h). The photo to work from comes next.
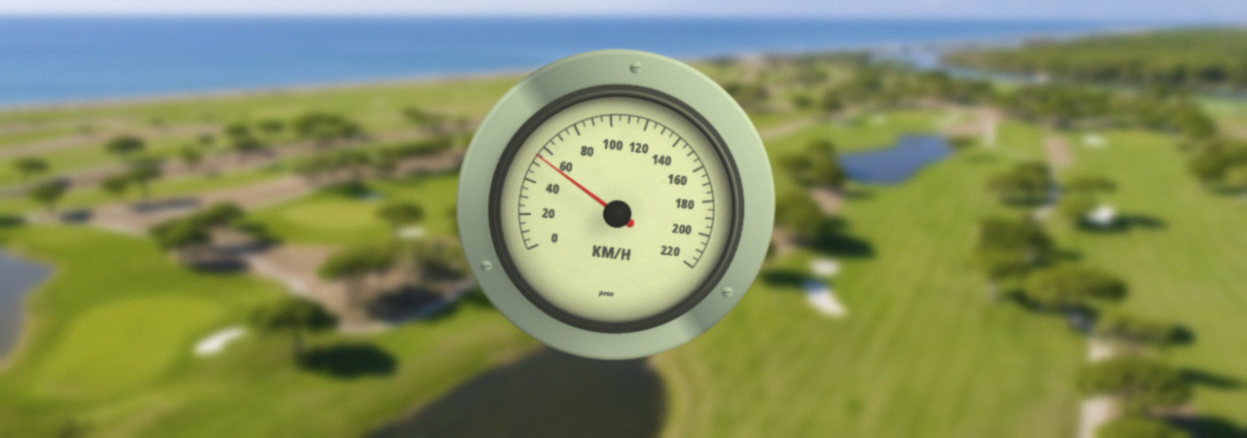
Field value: 55 km/h
